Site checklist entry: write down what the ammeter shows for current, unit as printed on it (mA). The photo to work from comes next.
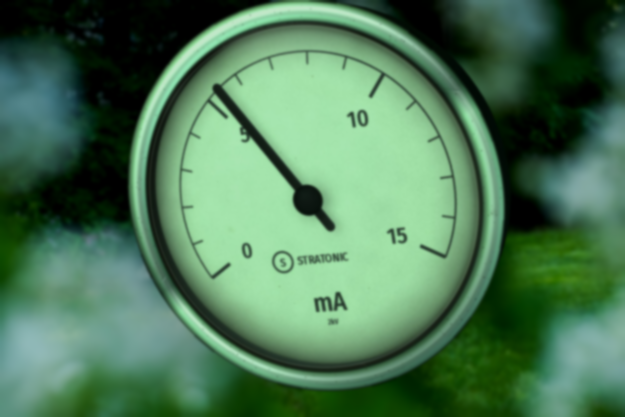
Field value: 5.5 mA
